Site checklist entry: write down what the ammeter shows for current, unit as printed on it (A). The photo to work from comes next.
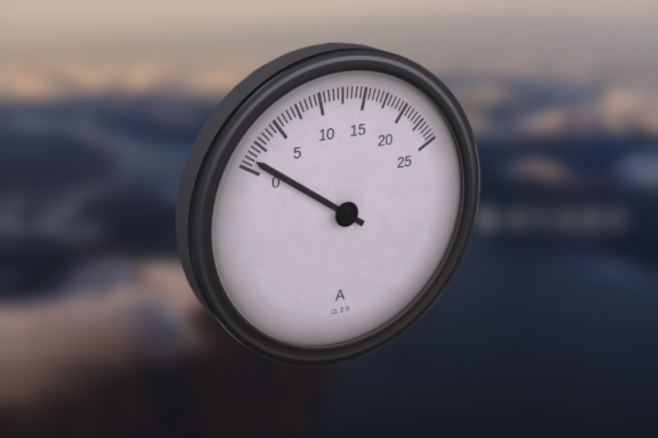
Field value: 1 A
